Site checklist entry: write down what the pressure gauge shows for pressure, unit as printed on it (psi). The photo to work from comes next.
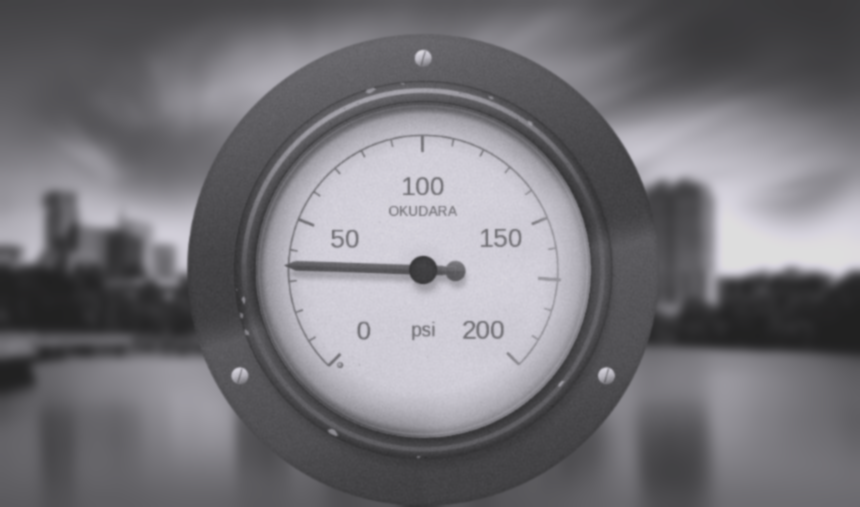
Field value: 35 psi
